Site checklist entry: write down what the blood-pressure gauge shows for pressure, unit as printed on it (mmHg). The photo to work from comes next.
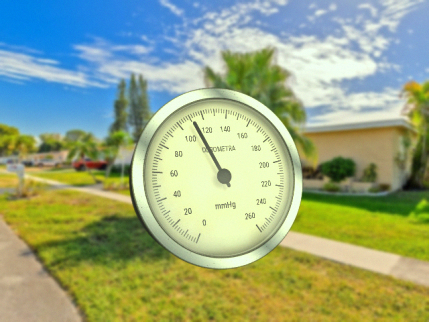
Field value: 110 mmHg
